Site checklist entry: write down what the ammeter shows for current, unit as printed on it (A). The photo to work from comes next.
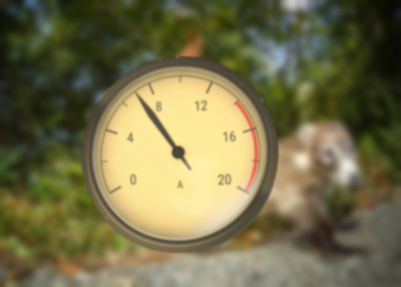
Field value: 7 A
